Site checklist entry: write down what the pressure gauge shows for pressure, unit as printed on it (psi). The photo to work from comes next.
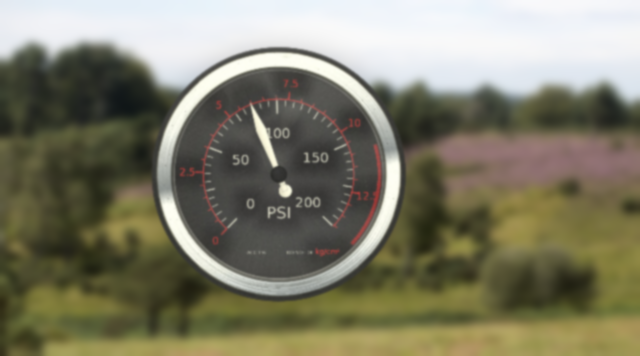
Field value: 85 psi
